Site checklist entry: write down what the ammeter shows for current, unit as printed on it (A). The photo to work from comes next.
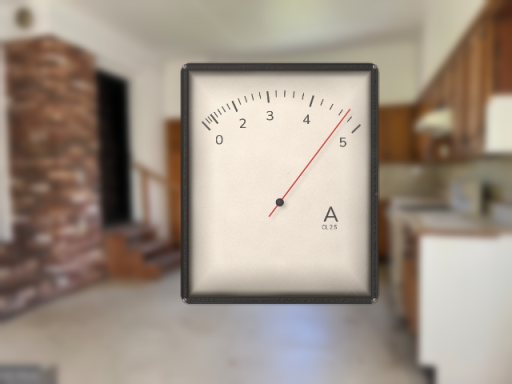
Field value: 4.7 A
